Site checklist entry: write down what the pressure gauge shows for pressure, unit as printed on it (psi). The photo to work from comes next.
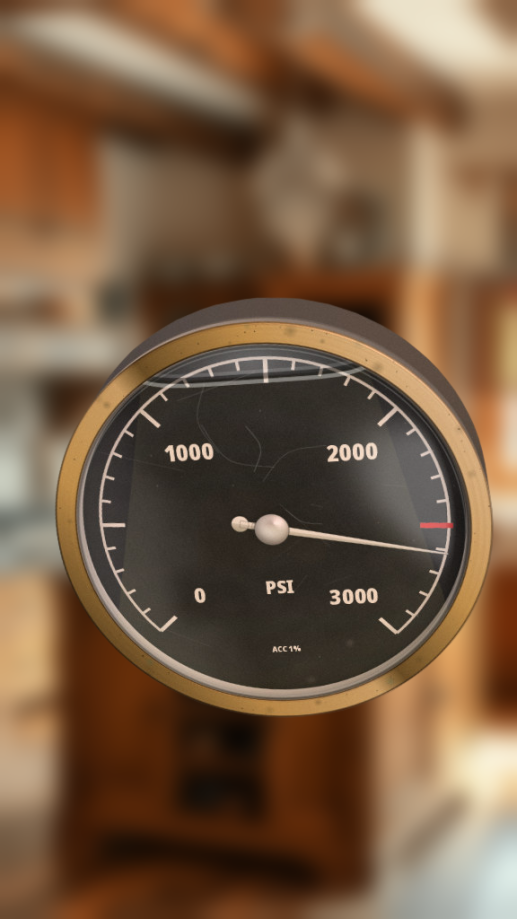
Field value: 2600 psi
